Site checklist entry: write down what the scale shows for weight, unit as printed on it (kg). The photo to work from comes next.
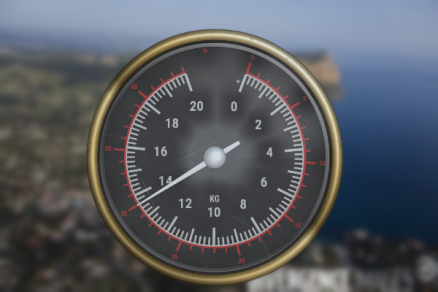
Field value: 13.6 kg
